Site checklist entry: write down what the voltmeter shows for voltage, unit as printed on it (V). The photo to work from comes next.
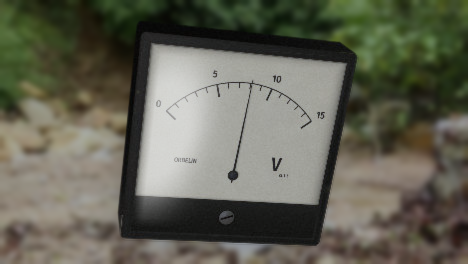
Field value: 8 V
